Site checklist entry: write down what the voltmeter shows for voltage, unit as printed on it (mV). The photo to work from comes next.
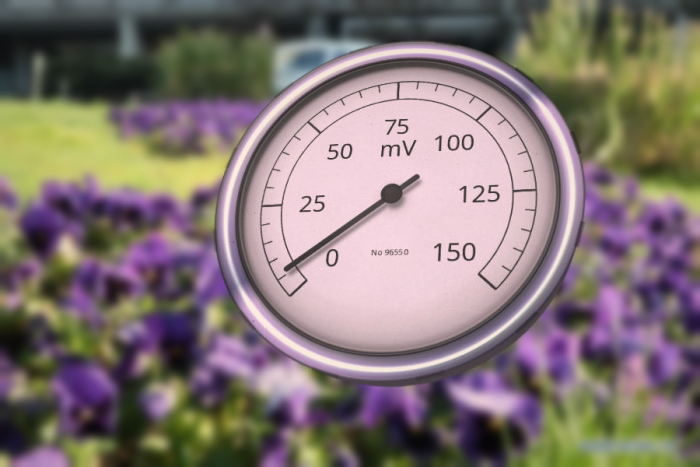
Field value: 5 mV
